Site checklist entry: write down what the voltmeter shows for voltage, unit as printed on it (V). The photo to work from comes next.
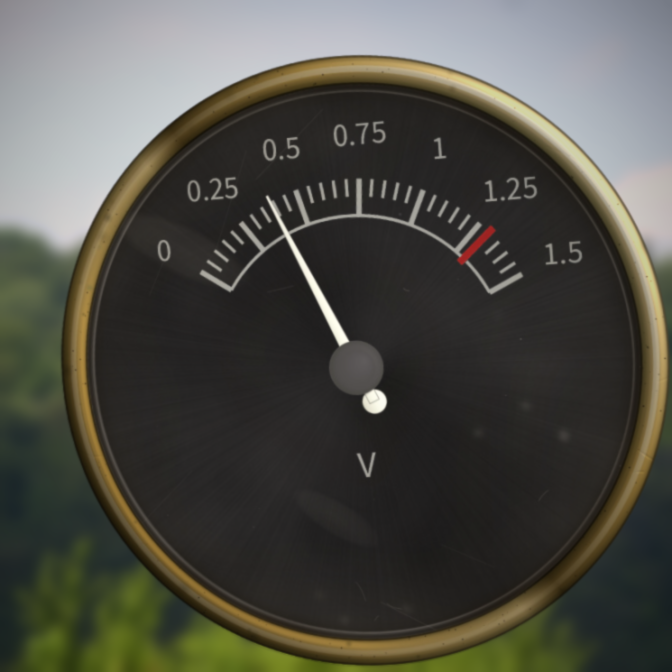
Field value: 0.4 V
